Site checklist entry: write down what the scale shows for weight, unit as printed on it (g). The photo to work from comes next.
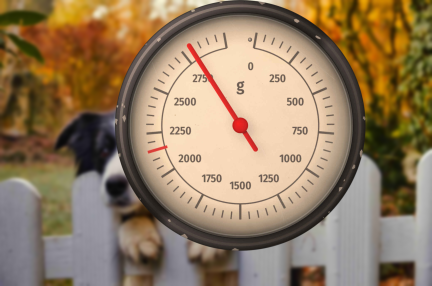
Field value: 2800 g
